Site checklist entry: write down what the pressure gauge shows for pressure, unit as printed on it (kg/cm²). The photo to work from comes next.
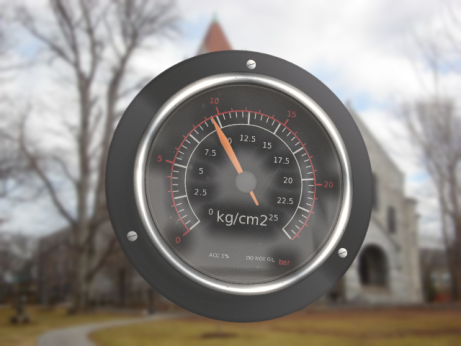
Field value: 9.5 kg/cm²
